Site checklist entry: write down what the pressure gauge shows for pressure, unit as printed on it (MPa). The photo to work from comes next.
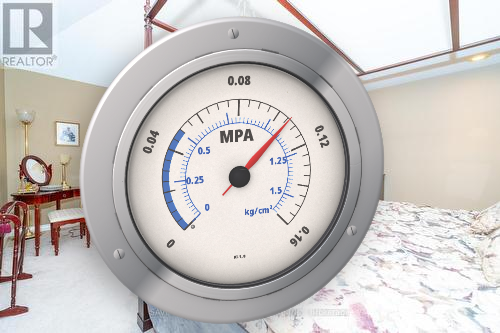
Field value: 0.105 MPa
